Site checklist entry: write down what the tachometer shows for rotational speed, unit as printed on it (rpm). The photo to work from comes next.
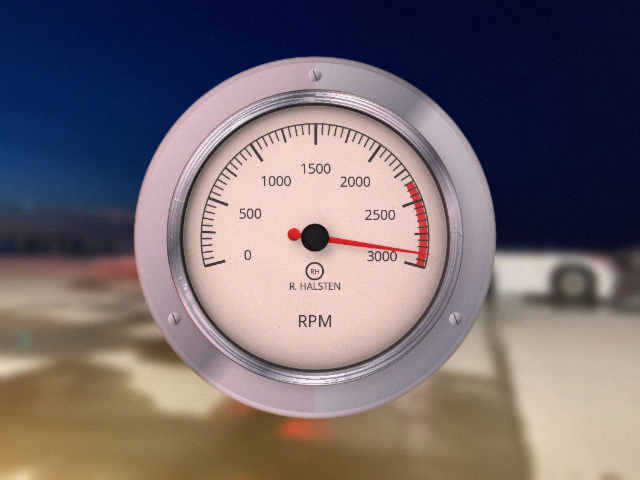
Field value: 2900 rpm
